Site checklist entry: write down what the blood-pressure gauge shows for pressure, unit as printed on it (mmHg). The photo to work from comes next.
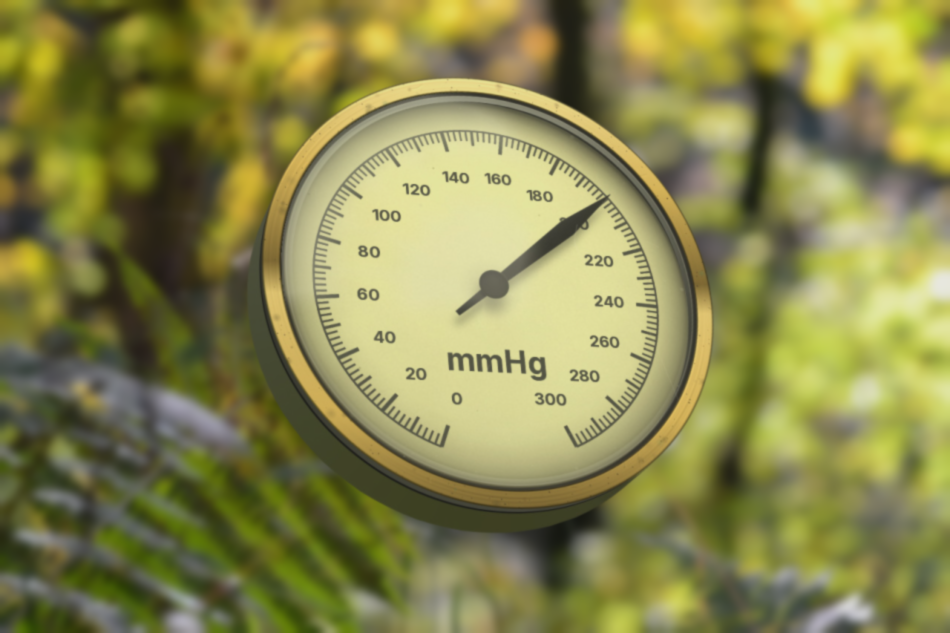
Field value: 200 mmHg
